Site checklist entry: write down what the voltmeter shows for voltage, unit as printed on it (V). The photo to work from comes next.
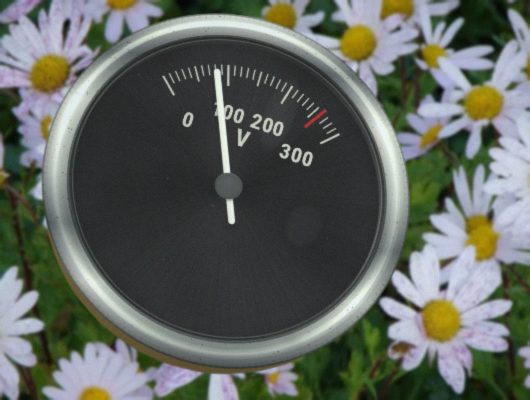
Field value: 80 V
